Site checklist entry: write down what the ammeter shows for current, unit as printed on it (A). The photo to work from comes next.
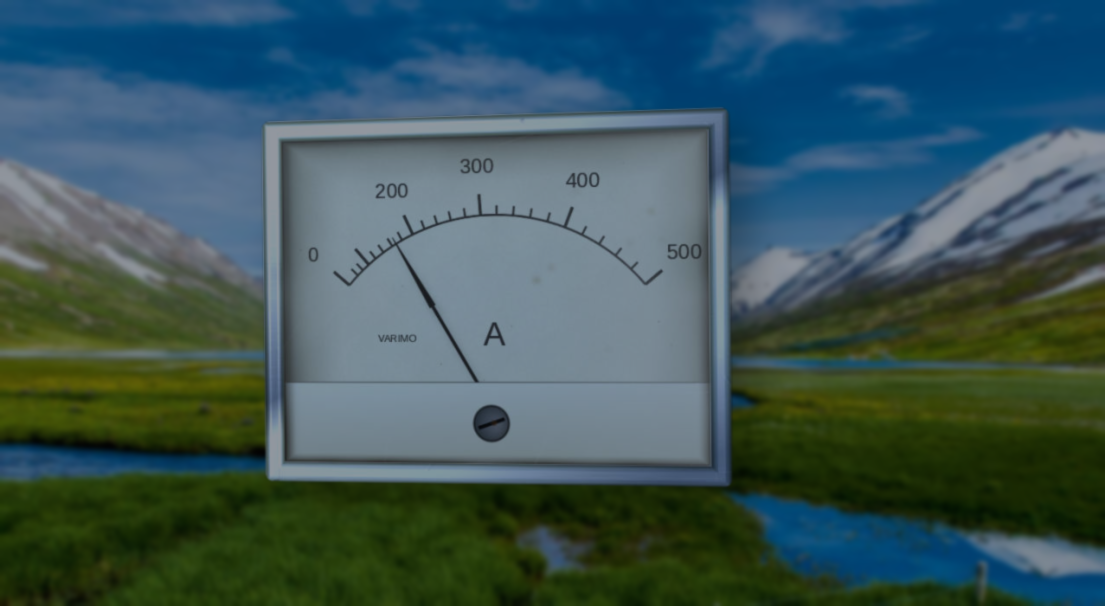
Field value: 170 A
